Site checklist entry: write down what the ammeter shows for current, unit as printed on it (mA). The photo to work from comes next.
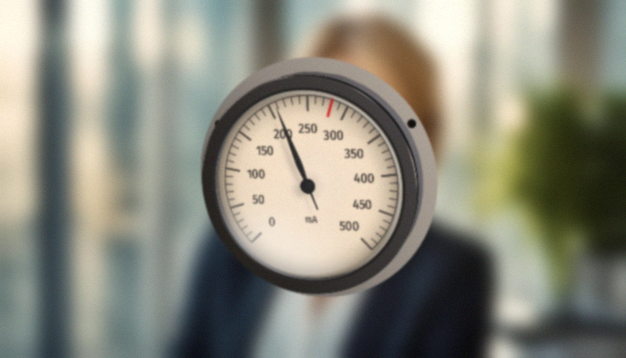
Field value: 210 mA
